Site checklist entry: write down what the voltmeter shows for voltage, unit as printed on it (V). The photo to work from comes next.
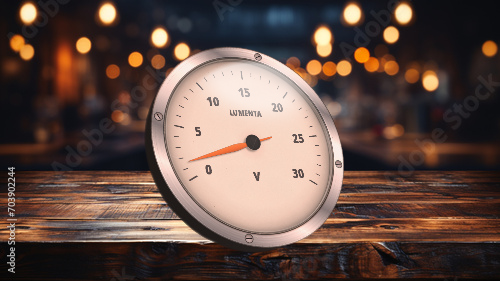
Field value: 1.5 V
